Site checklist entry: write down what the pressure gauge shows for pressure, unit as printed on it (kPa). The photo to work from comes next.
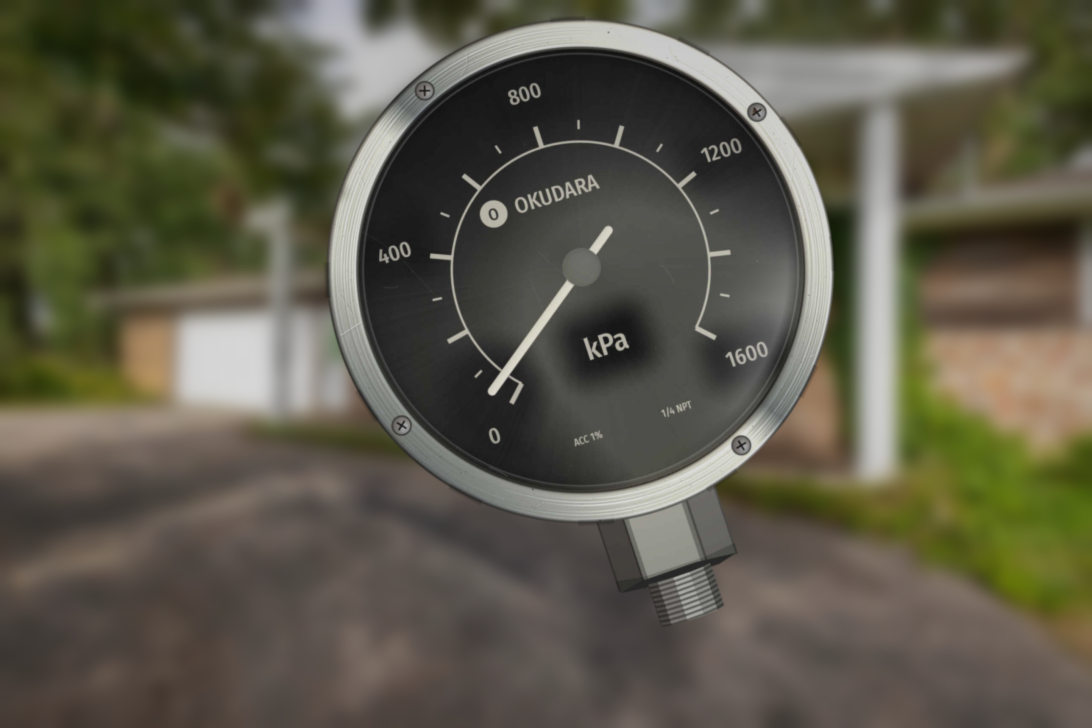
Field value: 50 kPa
